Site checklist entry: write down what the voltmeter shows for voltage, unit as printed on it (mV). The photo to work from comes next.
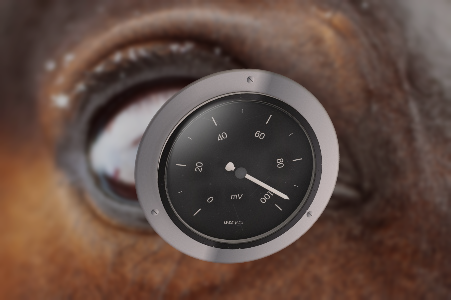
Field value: 95 mV
